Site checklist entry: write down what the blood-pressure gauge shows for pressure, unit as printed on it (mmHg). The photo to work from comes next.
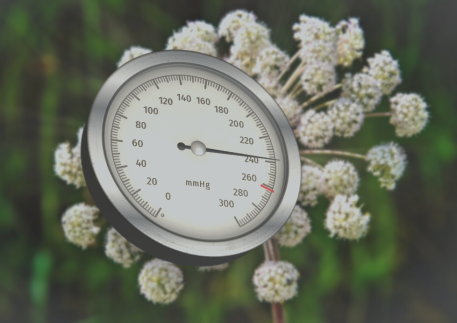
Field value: 240 mmHg
